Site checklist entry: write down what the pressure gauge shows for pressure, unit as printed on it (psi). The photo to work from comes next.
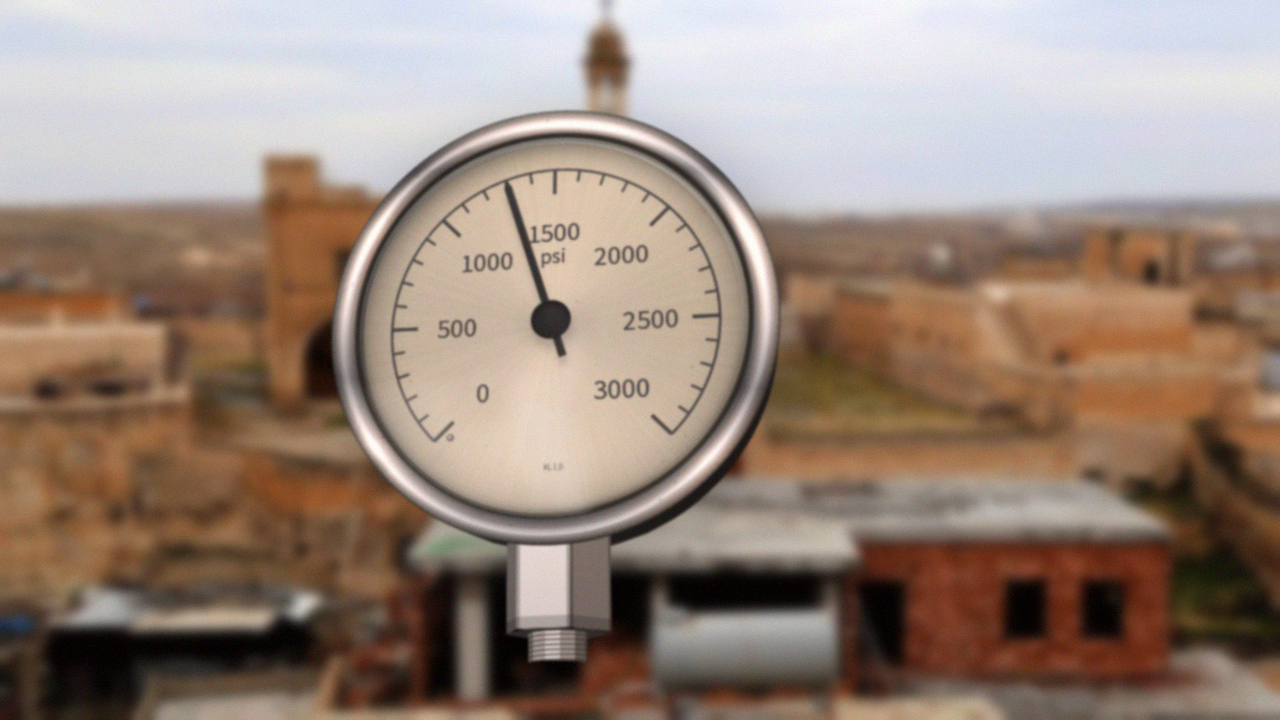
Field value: 1300 psi
